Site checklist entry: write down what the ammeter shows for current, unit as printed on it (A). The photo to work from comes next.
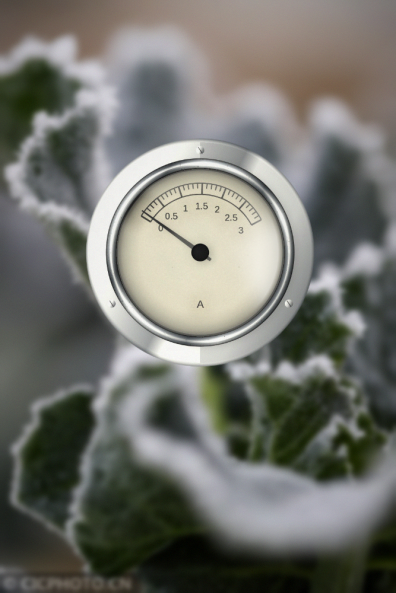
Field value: 0.1 A
